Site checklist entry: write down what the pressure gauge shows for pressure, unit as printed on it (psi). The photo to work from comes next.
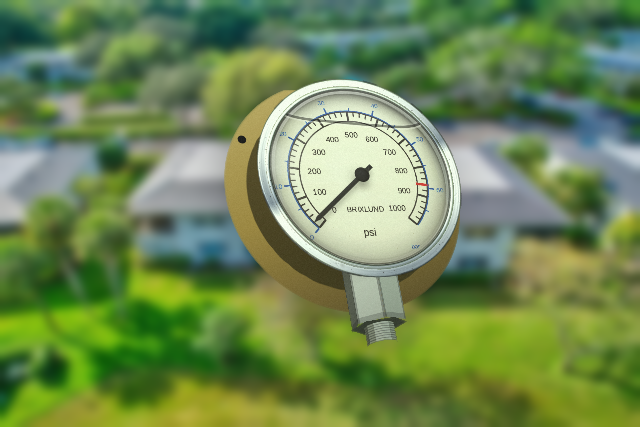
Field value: 20 psi
